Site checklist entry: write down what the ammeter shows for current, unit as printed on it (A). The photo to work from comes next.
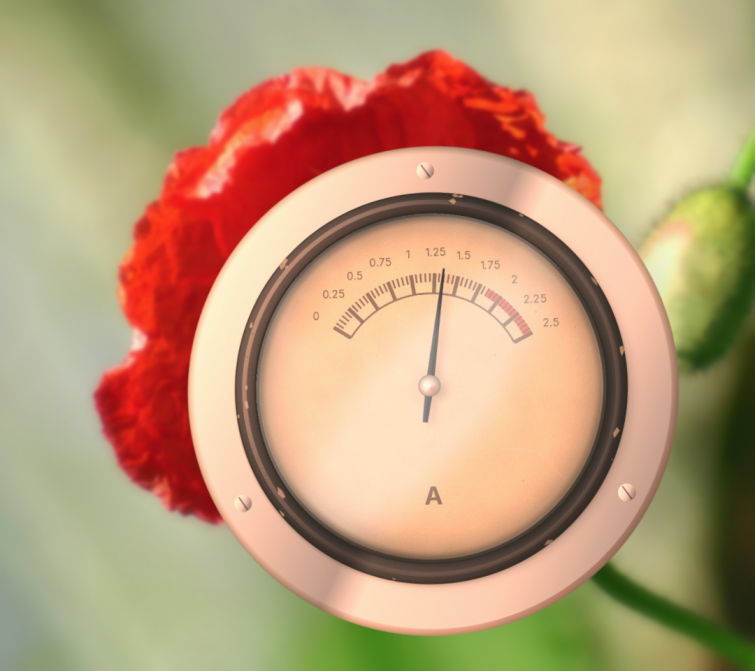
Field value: 1.35 A
